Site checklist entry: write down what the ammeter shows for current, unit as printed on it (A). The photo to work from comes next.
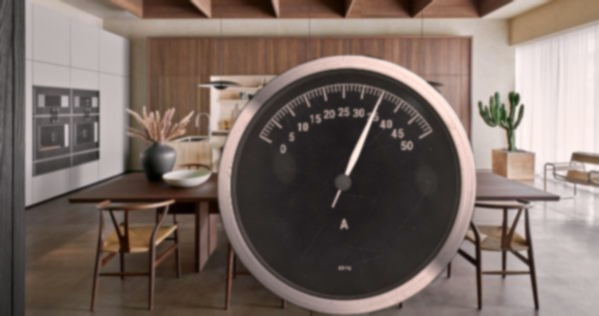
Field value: 35 A
